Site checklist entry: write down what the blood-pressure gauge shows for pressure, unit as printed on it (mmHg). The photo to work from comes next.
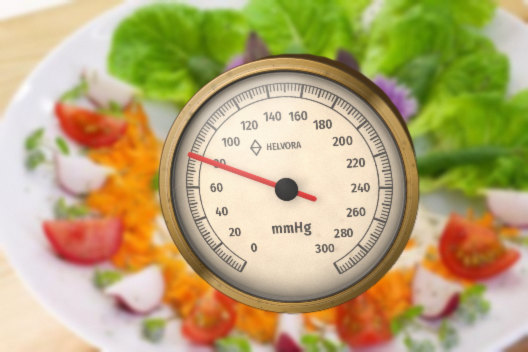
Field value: 80 mmHg
